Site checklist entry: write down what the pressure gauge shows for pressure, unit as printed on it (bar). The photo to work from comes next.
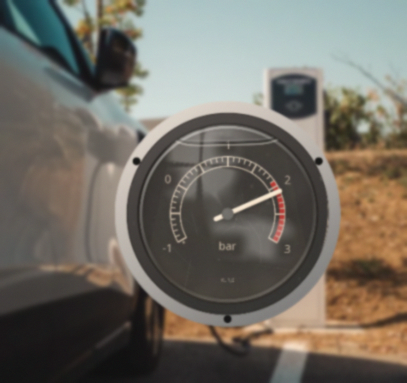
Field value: 2.1 bar
